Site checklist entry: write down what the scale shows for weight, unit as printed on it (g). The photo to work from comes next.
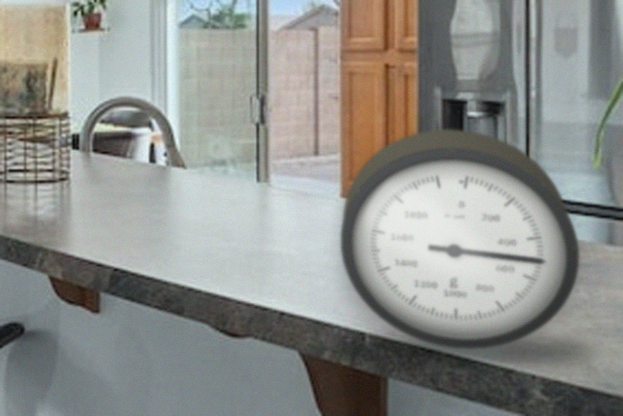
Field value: 500 g
